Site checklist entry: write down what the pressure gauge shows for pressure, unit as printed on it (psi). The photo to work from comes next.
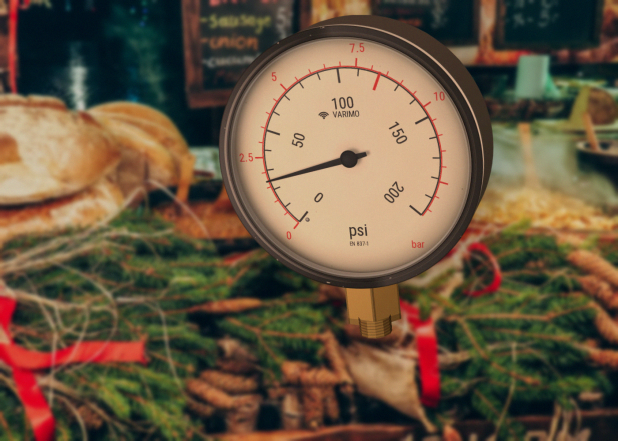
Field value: 25 psi
